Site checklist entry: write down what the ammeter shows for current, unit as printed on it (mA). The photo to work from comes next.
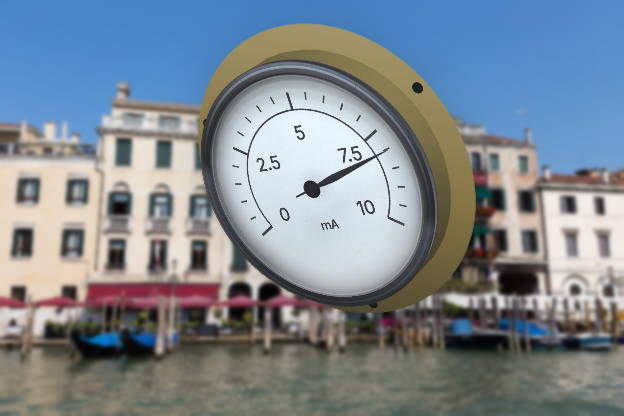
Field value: 8 mA
